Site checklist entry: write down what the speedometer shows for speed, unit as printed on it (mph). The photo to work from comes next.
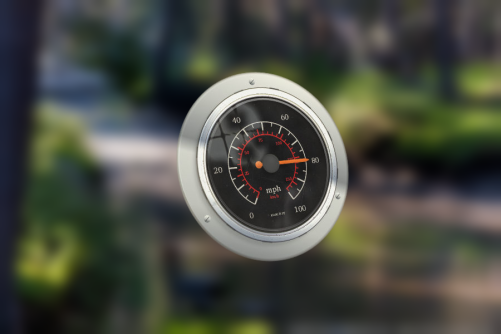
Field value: 80 mph
